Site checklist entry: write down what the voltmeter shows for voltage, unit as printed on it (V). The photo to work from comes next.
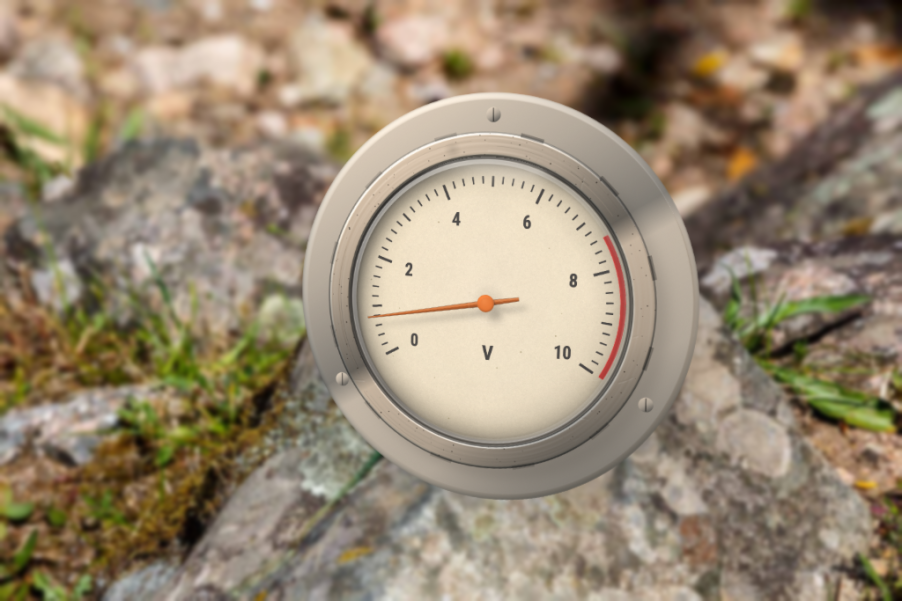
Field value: 0.8 V
